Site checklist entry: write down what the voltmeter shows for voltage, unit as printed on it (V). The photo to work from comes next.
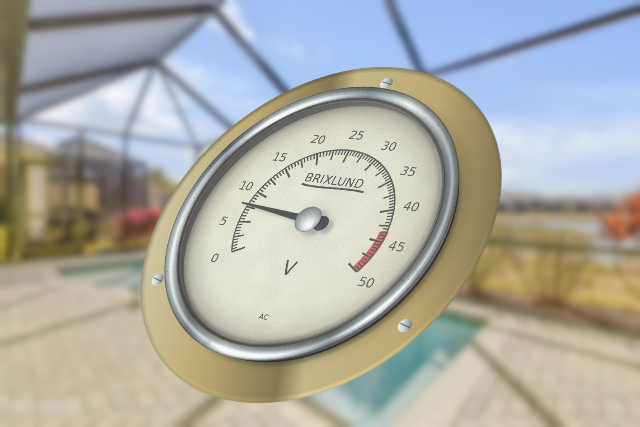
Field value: 7.5 V
